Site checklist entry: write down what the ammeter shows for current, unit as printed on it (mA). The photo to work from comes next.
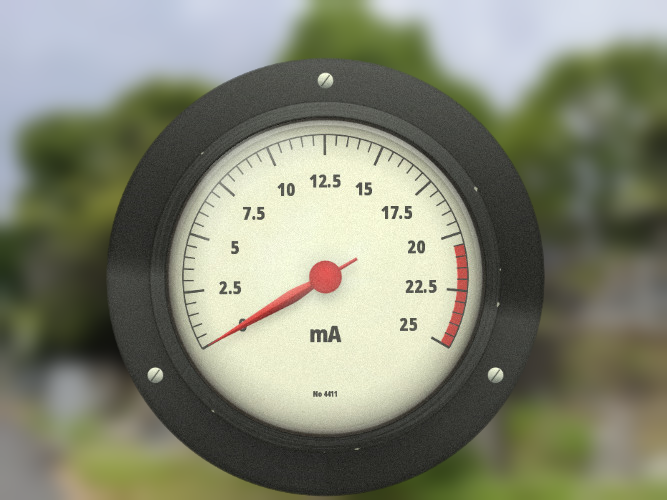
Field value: 0 mA
